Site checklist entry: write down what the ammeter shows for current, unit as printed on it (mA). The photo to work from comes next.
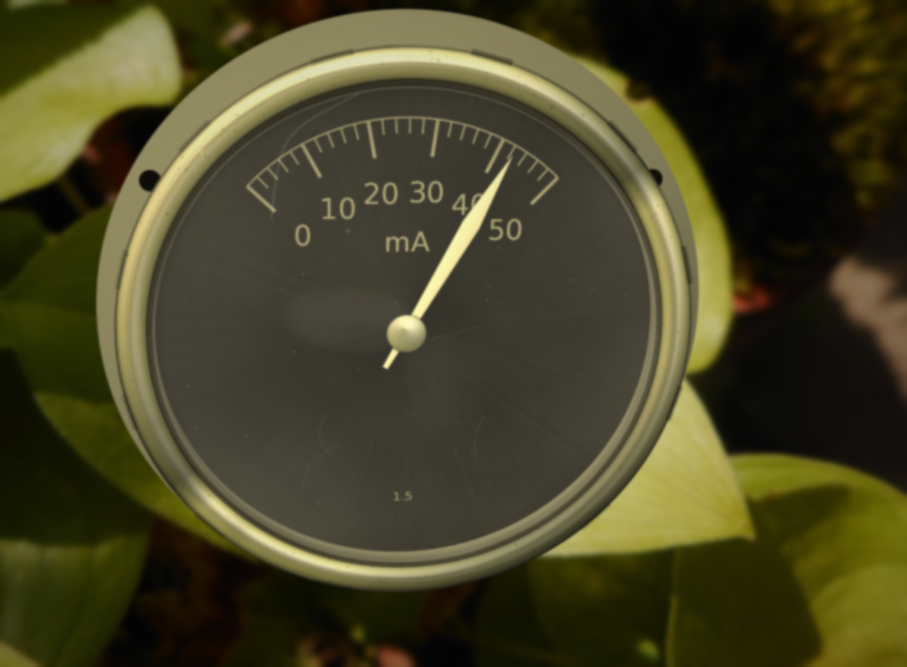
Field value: 42 mA
